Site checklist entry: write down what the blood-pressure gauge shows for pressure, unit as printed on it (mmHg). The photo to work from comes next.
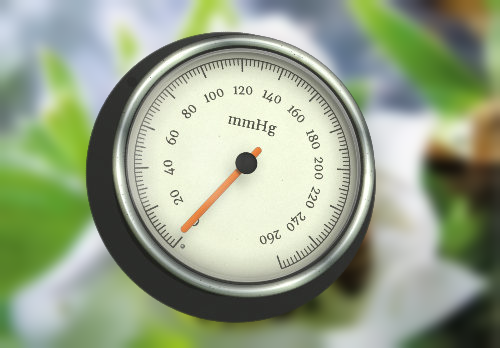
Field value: 2 mmHg
